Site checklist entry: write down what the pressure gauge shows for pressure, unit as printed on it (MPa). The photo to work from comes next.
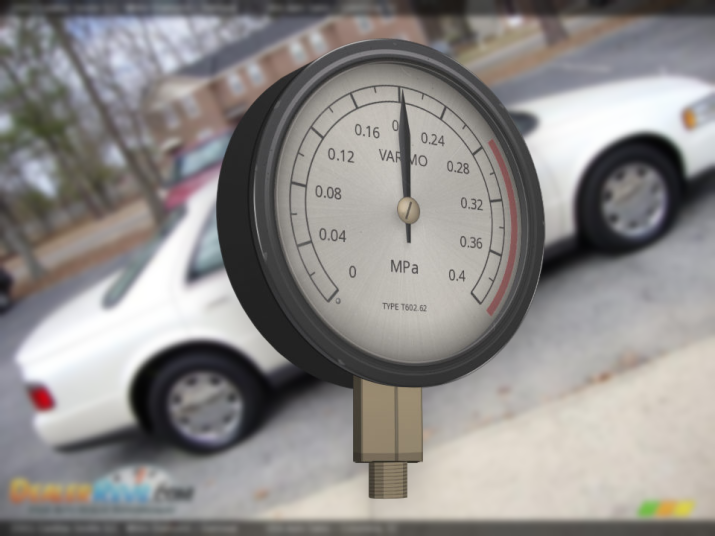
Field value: 0.2 MPa
